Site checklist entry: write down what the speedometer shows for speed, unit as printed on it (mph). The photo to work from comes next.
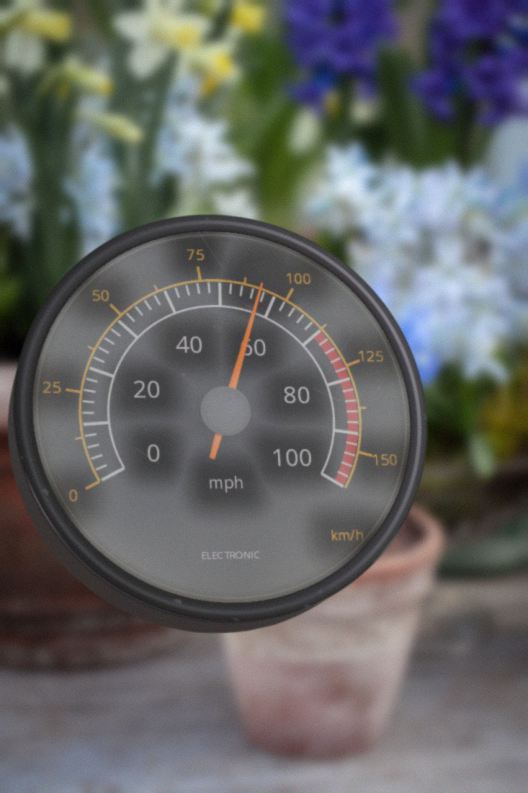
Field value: 57 mph
